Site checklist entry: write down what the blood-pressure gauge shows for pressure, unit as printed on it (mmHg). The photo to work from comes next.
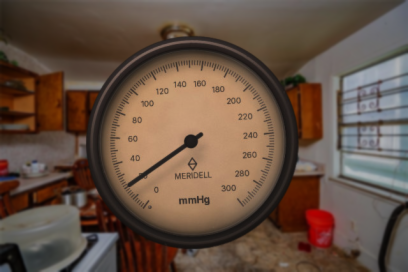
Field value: 20 mmHg
